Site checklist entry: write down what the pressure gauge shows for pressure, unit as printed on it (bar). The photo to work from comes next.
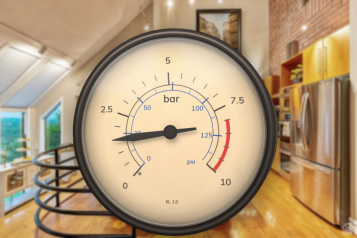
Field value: 1.5 bar
